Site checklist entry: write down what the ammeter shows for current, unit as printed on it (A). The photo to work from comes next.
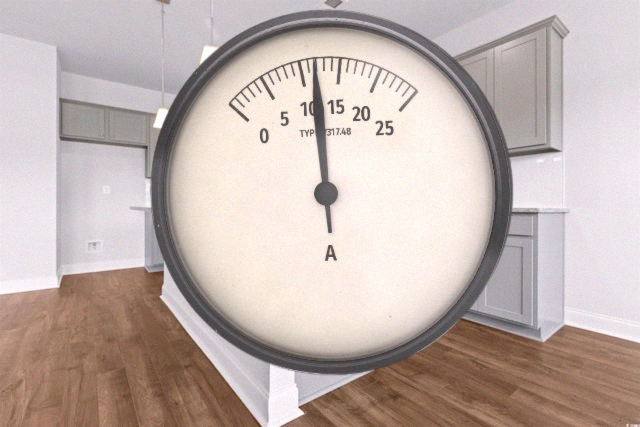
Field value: 12 A
